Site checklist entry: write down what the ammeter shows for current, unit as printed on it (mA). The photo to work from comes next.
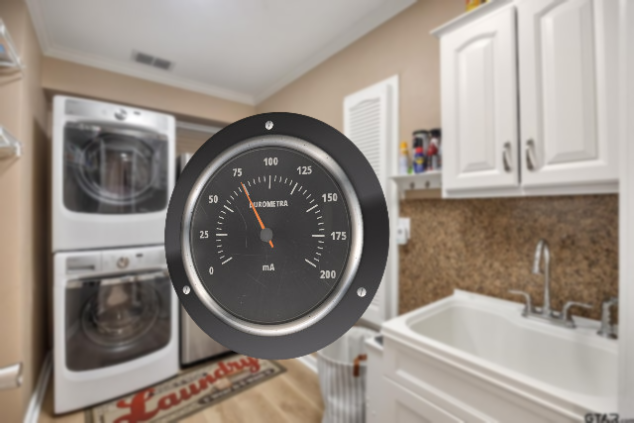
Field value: 75 mA
